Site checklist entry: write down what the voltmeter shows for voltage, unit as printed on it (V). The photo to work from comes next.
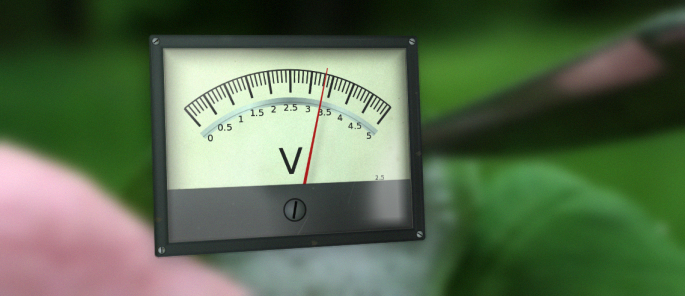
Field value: 3.3 V
